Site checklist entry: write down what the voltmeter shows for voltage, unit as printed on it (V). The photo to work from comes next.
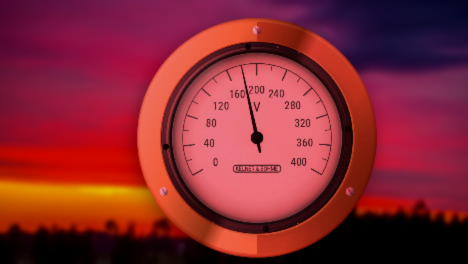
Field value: 180 V
